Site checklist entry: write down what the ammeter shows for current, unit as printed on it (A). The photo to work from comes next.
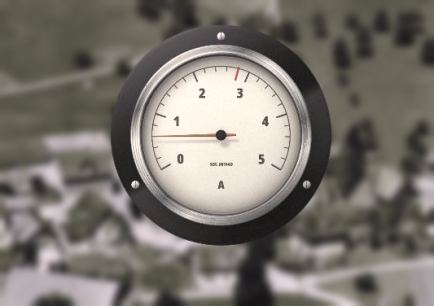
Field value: 0.6 A
